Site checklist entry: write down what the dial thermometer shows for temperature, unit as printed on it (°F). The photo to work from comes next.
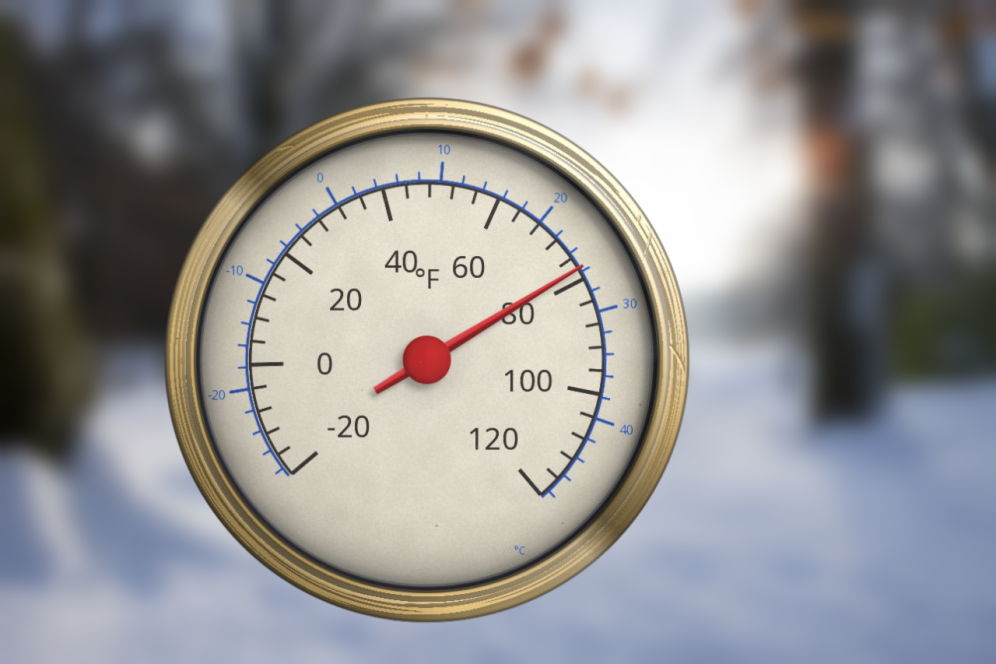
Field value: 78 °F
